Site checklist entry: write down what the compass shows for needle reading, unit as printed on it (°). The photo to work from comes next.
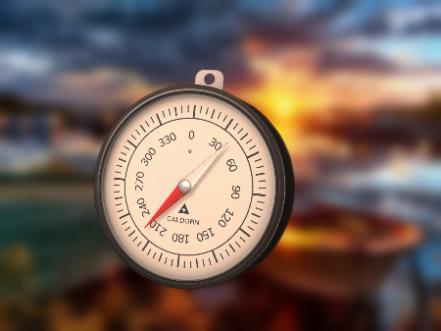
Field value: 220 °
